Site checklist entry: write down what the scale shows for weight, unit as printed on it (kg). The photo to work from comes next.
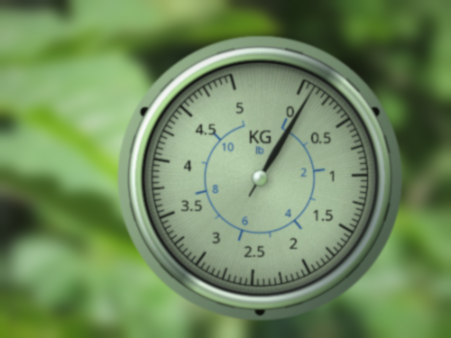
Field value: 0.1 kg
